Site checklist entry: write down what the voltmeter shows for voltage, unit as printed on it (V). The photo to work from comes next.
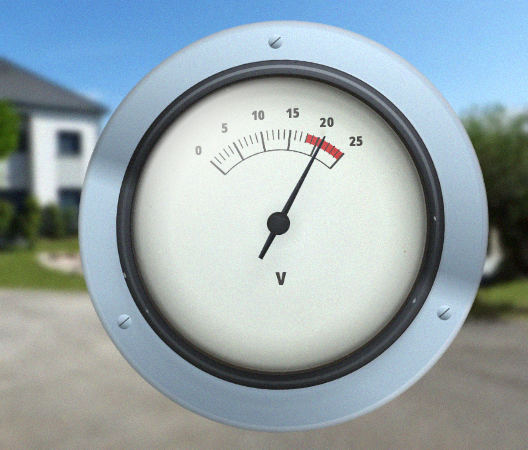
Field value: 21 V
